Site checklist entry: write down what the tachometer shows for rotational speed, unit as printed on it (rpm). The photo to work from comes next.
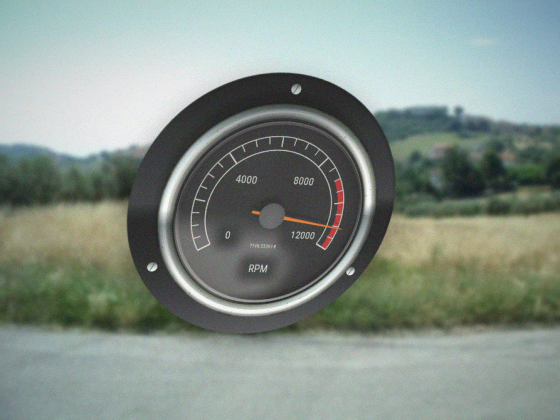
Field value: 11000 rpm
